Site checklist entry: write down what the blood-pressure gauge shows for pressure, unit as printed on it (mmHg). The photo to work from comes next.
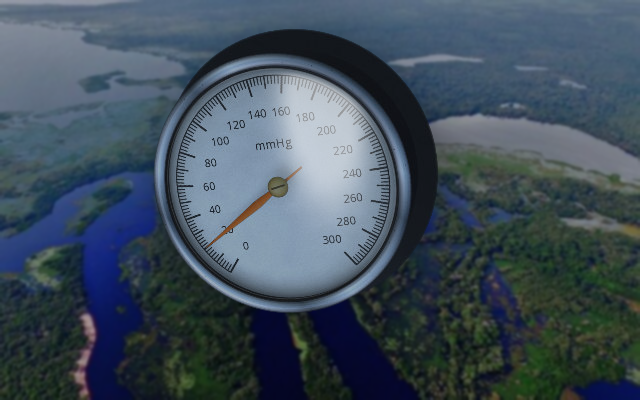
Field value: 20 mmHg
